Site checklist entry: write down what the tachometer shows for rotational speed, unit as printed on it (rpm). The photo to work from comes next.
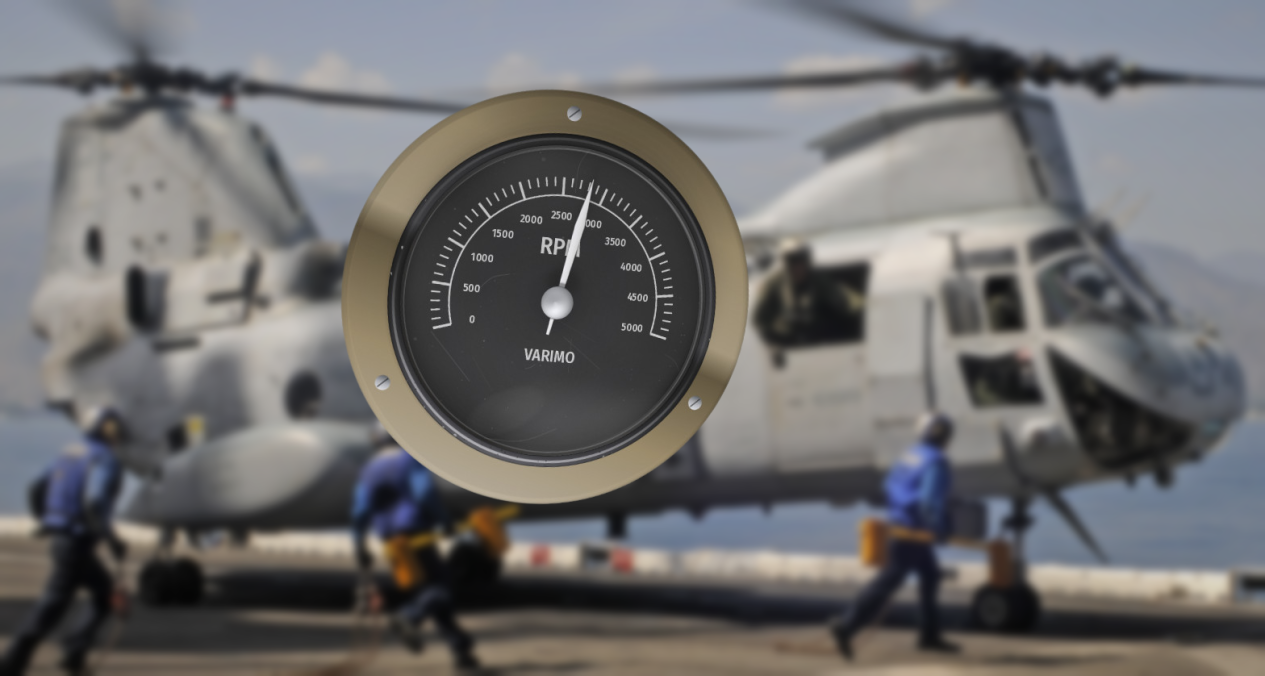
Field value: 2800 rpm
